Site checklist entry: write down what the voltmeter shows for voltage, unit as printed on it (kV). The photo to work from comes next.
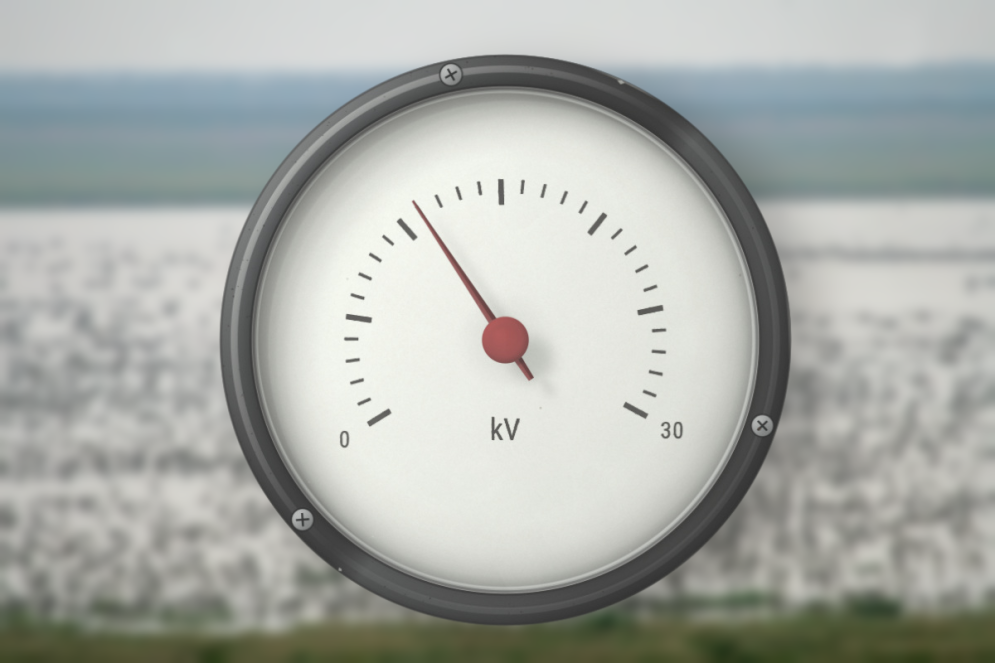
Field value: 11 kV
